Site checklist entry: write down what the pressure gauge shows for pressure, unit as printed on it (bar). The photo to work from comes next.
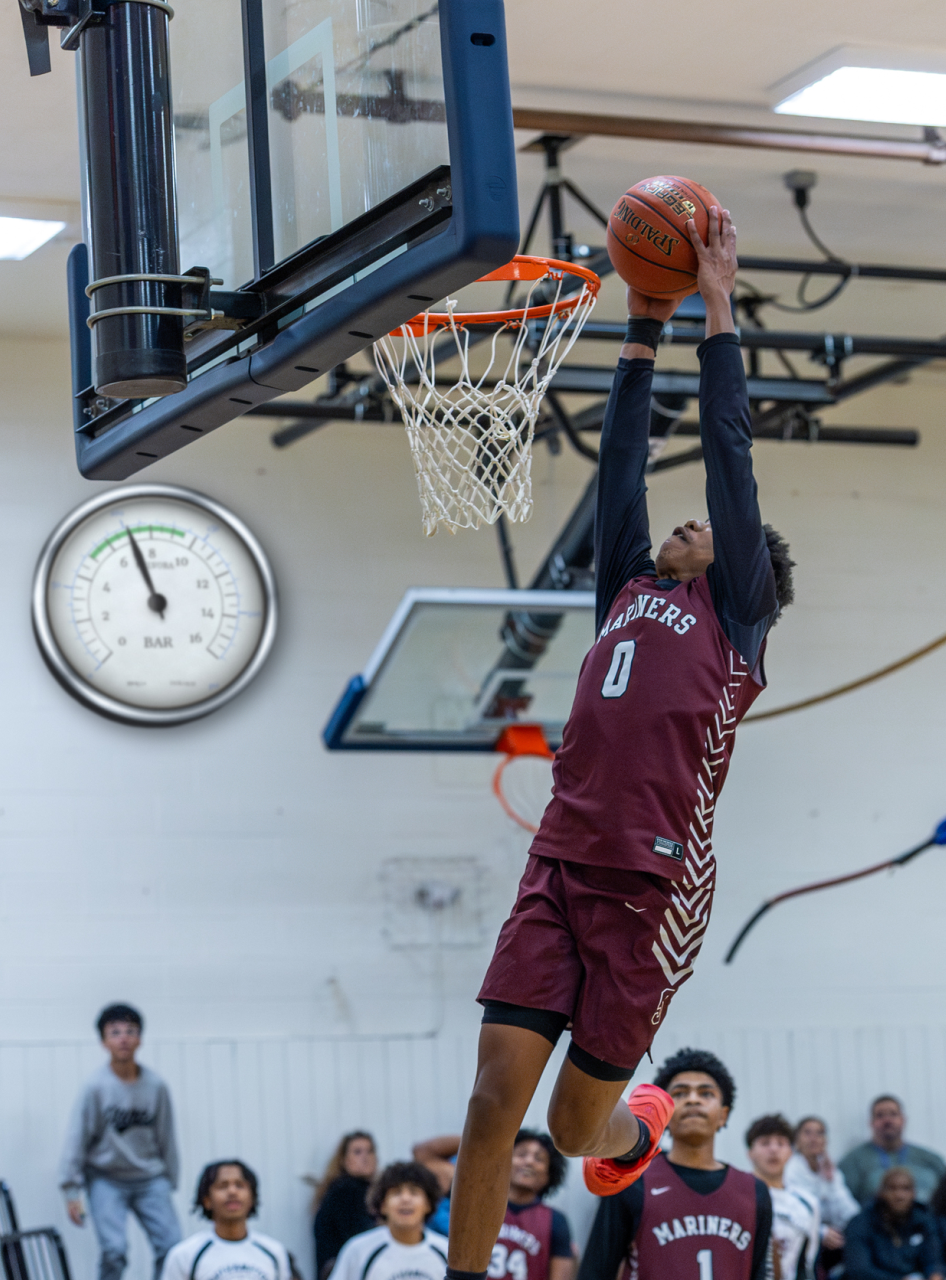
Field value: 7 bar
